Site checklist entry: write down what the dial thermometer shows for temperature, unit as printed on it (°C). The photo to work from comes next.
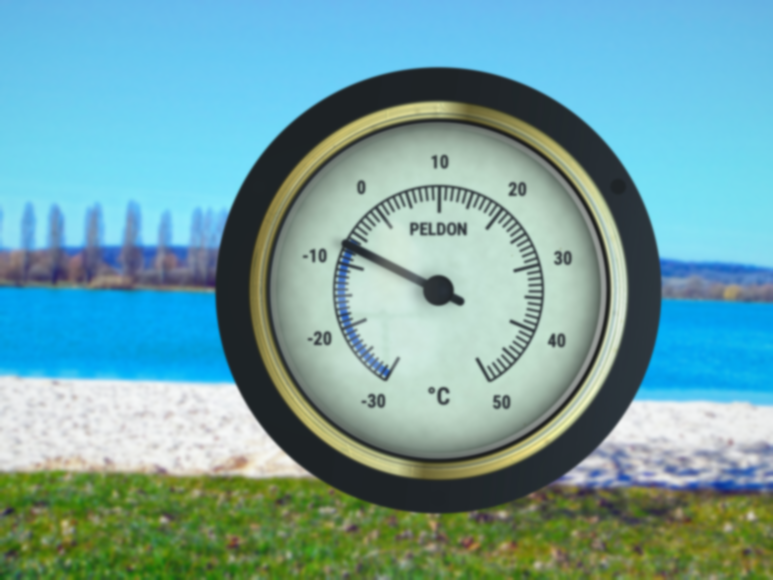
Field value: -7 °C
